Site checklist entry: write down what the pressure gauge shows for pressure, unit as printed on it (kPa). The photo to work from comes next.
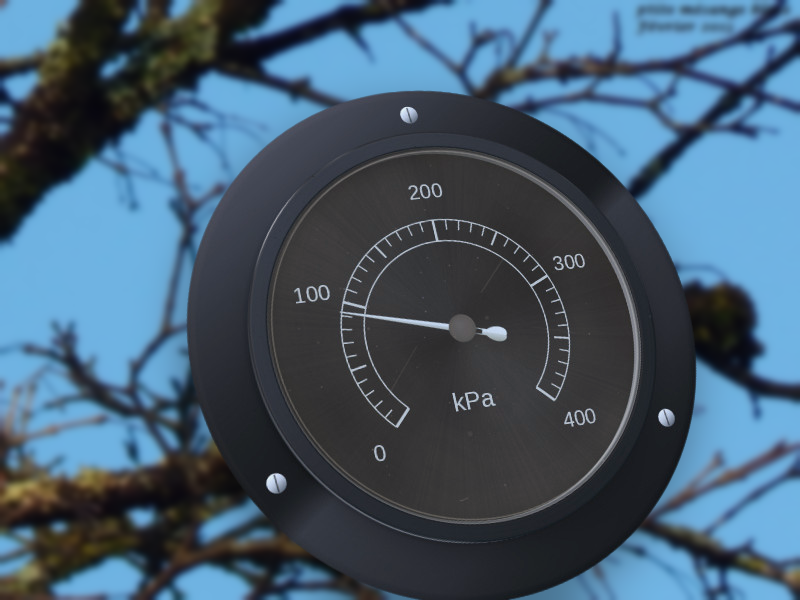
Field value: 90 kPa
